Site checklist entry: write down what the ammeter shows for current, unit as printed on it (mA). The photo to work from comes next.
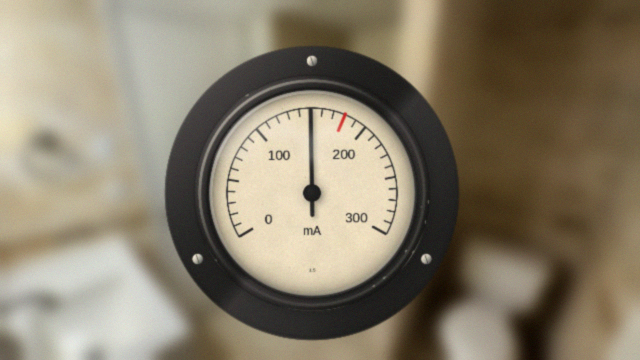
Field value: 150 mA
